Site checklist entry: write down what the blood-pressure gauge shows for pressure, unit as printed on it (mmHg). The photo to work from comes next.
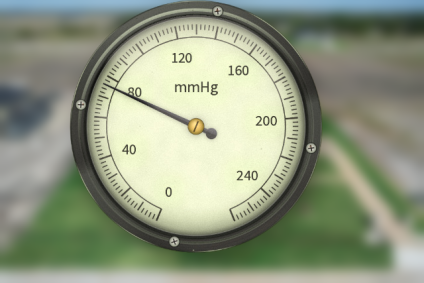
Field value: 76 mmHg
